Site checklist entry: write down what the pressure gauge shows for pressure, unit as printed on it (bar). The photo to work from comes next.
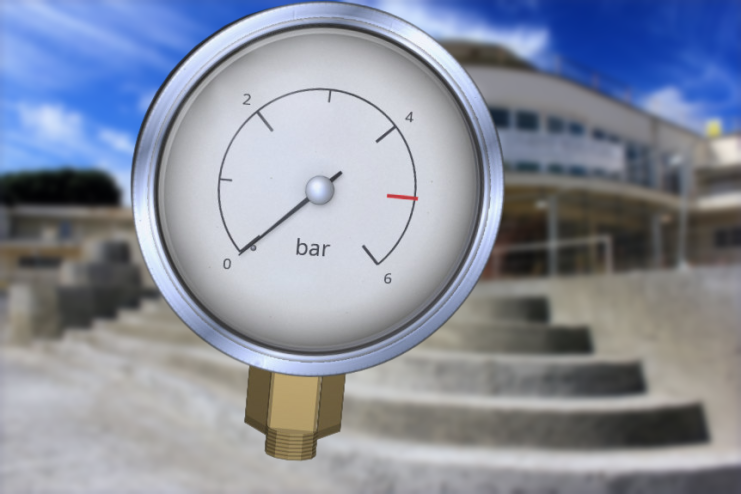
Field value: 0 bar
